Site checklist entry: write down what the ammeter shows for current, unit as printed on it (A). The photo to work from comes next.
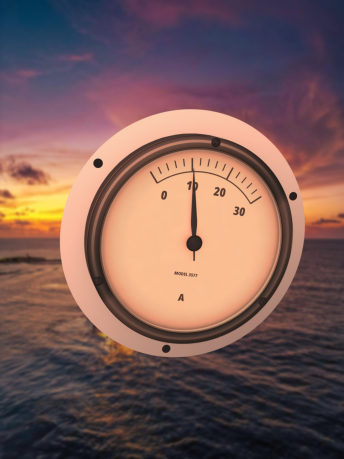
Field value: 10 A
